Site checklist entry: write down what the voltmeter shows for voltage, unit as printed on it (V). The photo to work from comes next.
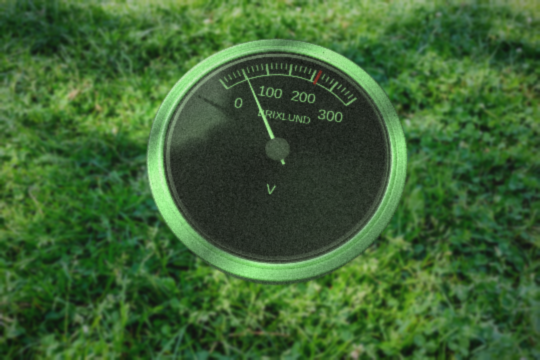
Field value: 50 V
